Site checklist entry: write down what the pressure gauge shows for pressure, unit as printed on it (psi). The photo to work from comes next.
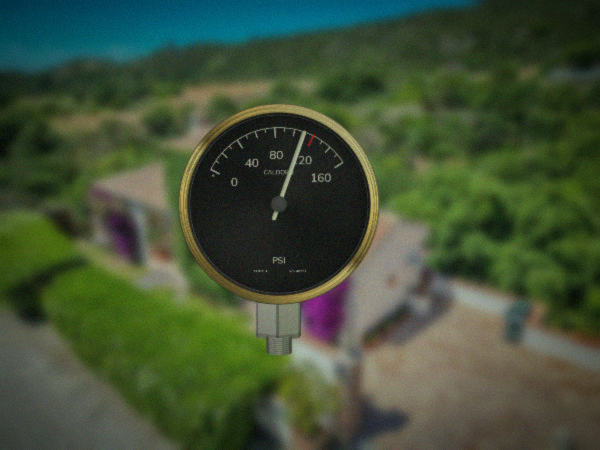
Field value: 110 psi
